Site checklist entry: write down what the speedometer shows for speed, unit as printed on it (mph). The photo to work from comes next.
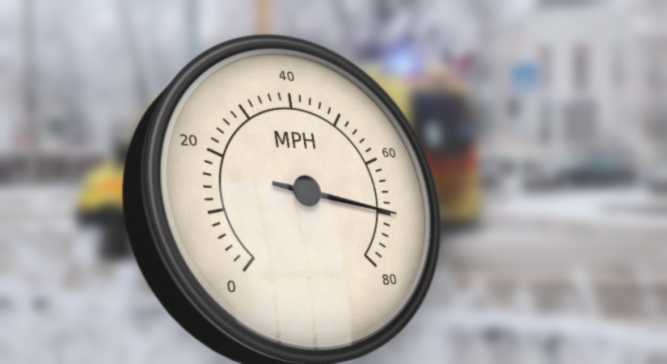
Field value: 70 mph
